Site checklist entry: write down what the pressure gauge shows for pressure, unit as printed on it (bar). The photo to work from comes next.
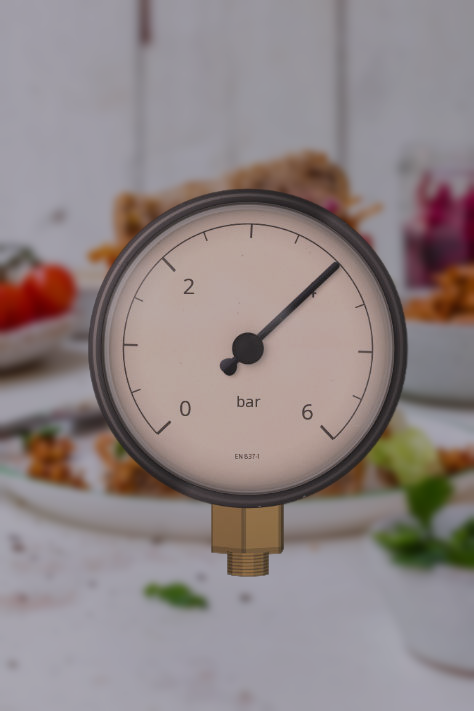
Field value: 4 bar
